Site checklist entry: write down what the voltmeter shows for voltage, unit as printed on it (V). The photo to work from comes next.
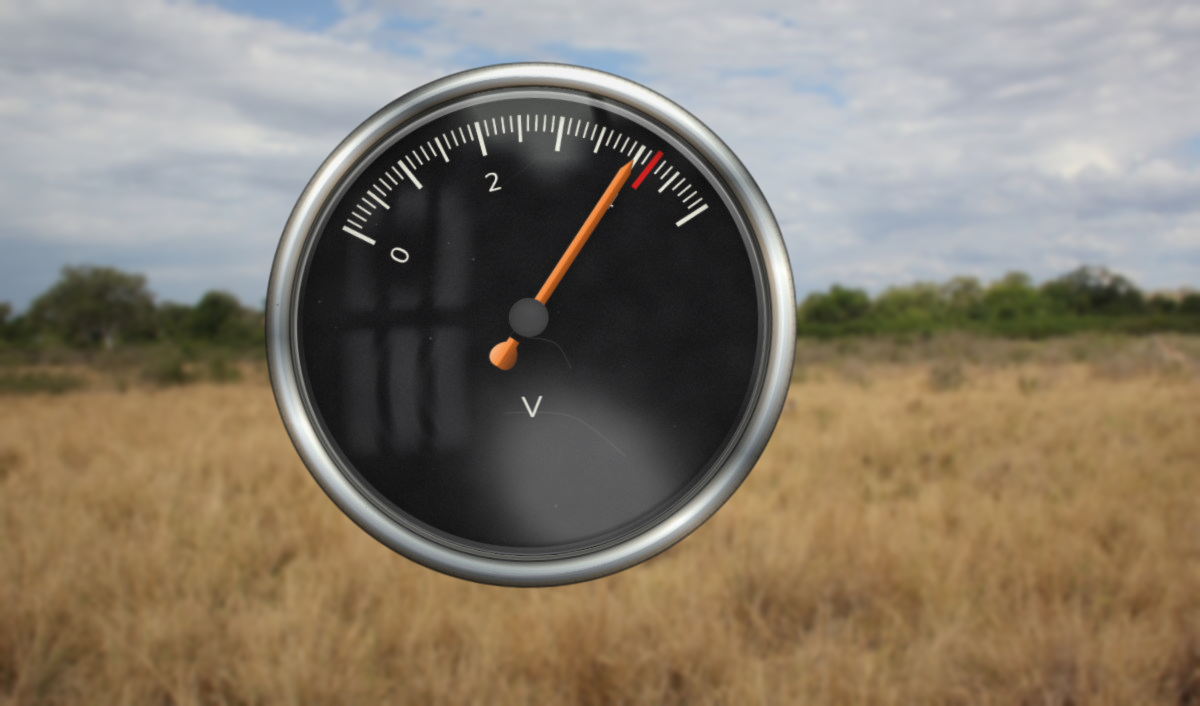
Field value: 4 V
